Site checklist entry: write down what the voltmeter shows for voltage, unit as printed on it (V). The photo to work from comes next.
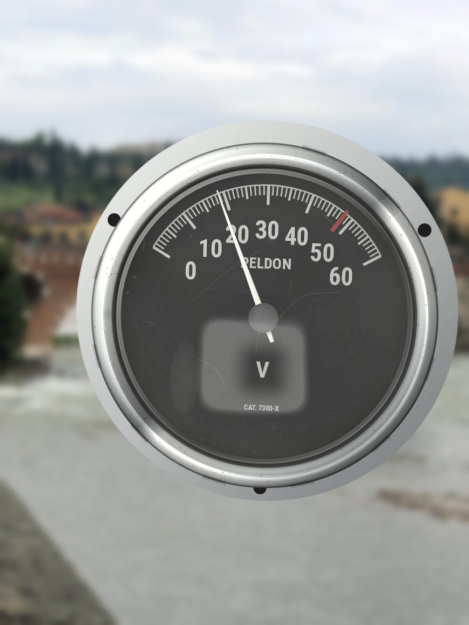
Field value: 19 V
